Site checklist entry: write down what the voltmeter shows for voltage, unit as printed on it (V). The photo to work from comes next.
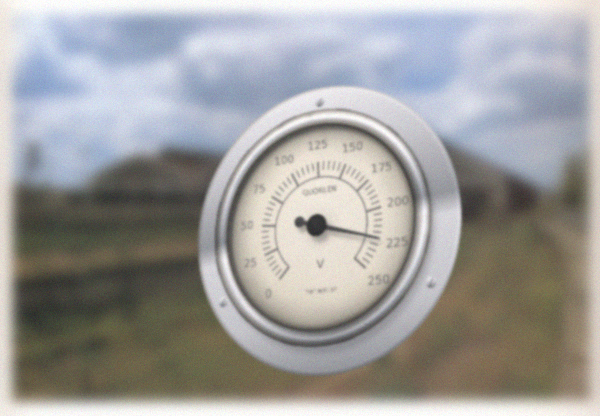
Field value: 225 V
